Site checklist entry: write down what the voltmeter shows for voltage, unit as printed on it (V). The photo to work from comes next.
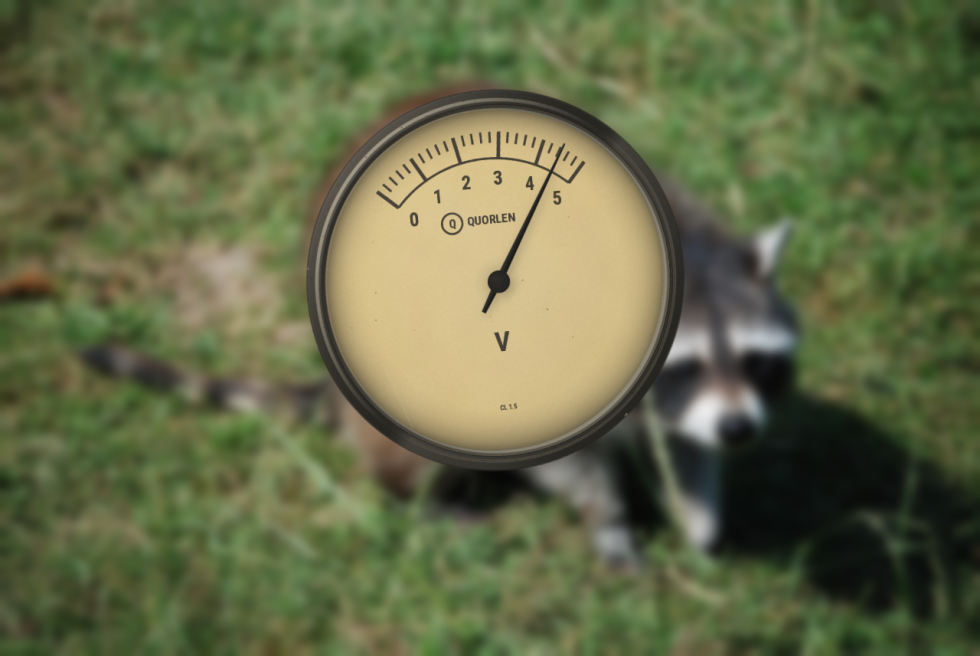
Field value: 4.4 V
